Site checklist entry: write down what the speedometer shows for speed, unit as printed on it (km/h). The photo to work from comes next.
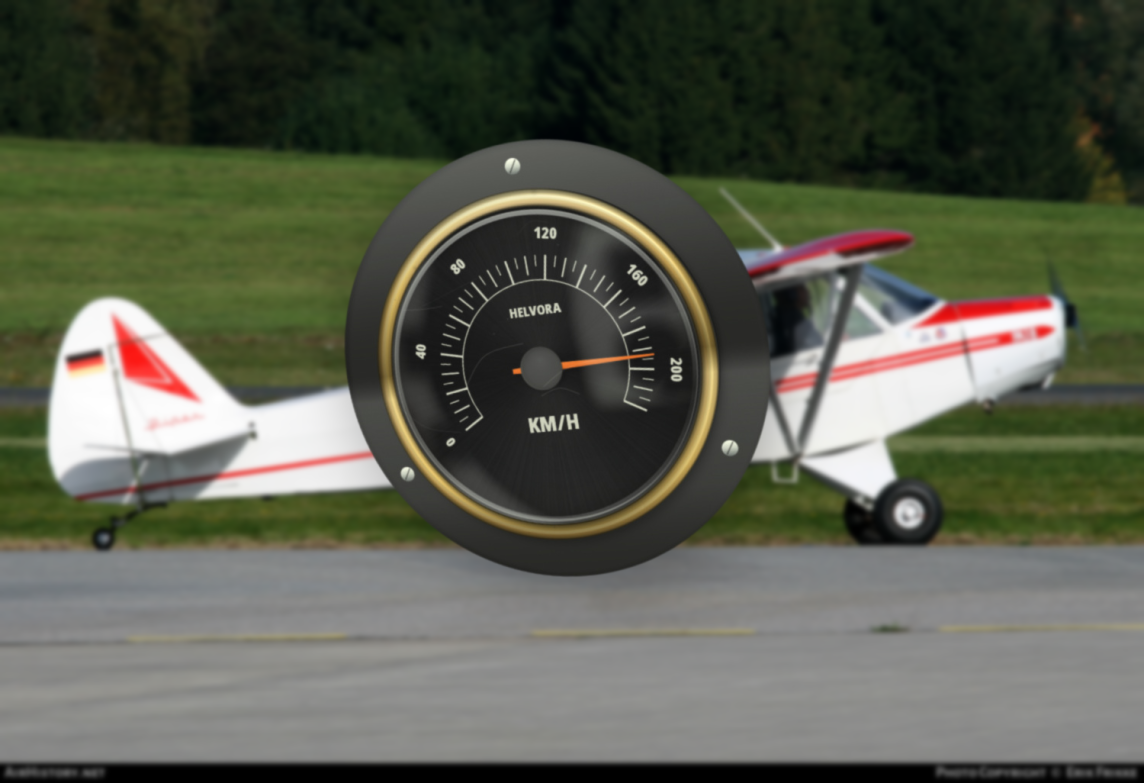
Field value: 192.5 km/h
